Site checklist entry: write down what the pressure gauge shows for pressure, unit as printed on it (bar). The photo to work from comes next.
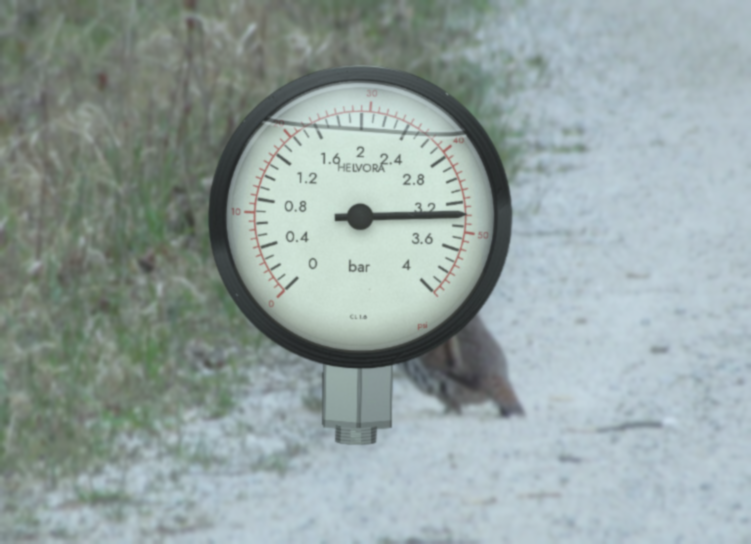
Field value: 3.3 bar
